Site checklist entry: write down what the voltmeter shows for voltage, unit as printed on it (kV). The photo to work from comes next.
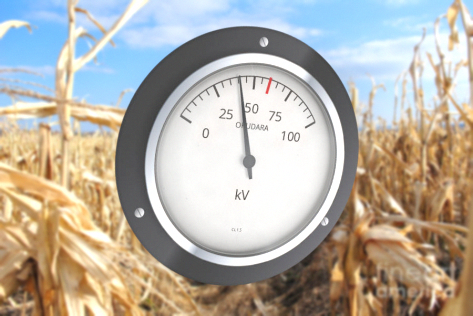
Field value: 40 kV
